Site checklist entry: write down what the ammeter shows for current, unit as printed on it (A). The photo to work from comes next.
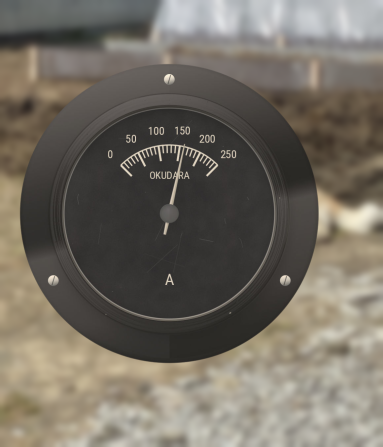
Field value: 160 A
